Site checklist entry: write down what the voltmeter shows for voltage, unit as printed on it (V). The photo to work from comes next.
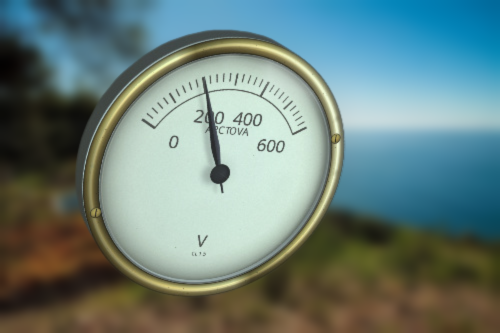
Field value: 200 V
